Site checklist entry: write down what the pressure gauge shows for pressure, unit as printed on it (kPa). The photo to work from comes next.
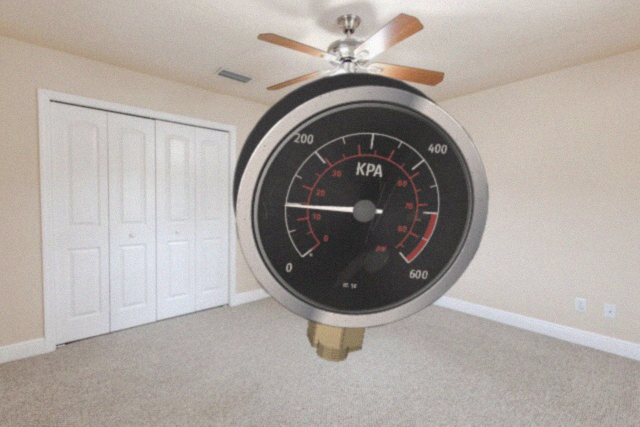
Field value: 100 kPa
